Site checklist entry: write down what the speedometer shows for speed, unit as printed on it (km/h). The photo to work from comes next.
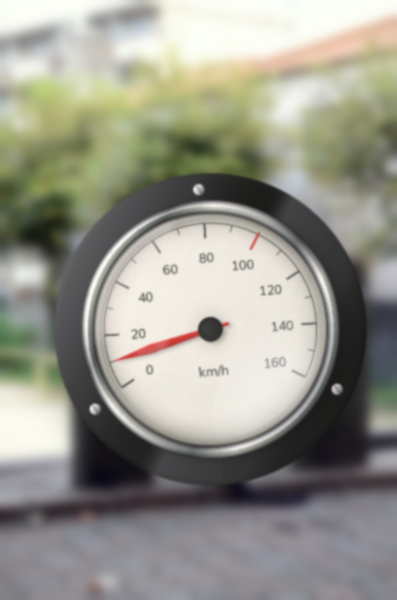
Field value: 10 km/h
